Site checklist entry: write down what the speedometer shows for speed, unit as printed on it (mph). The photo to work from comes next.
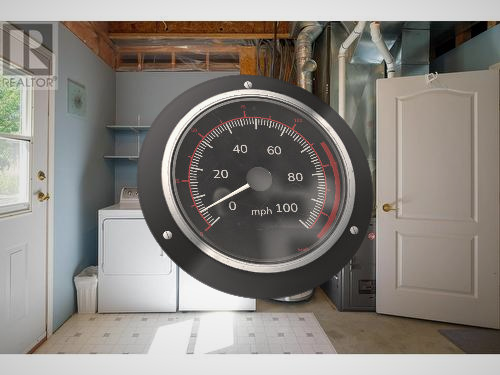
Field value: 5 mph
